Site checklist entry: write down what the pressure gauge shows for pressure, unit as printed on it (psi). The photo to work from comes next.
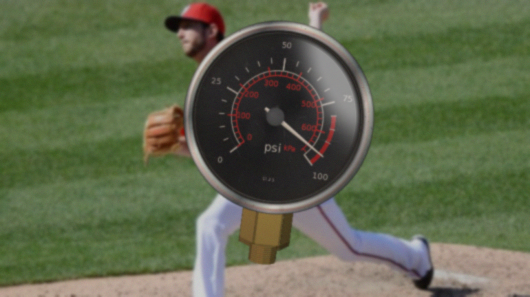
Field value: 95 psi
